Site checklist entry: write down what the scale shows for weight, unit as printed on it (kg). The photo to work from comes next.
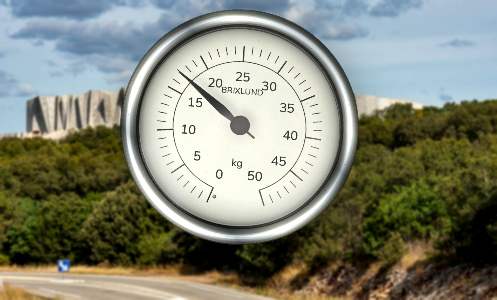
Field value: 17 kg
